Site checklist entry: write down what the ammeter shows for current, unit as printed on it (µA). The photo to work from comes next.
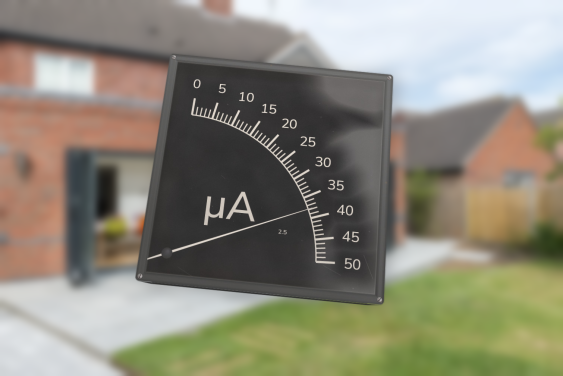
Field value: 38 µA
